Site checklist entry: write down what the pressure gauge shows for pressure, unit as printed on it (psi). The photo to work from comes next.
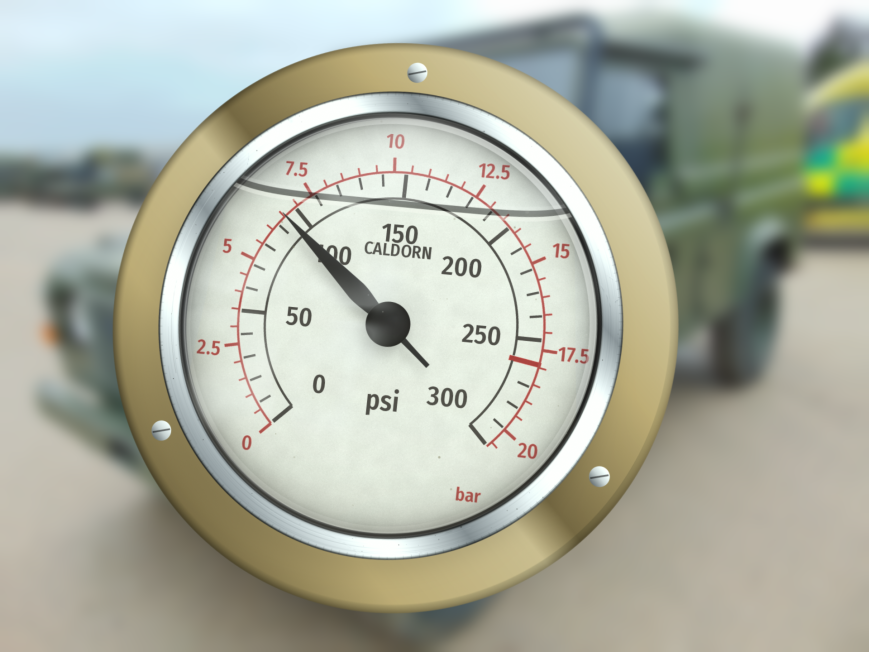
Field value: 95 psi
